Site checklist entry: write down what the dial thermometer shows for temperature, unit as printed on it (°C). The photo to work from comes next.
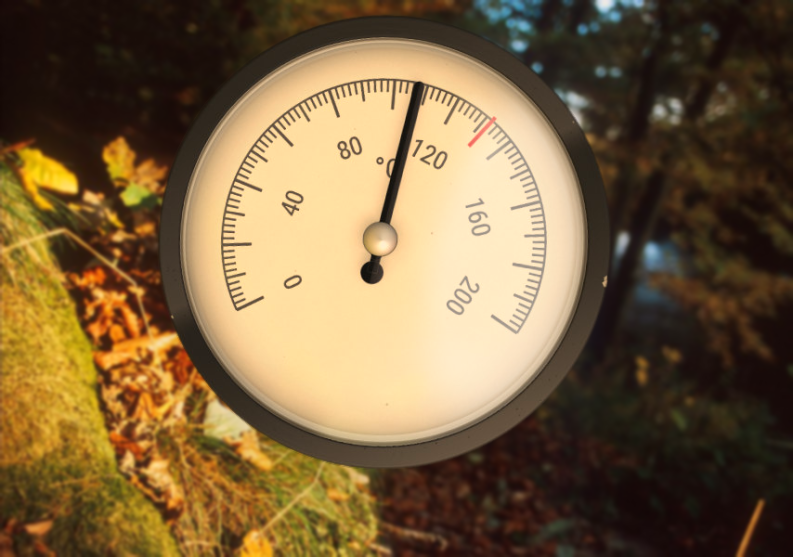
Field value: 108 °C
